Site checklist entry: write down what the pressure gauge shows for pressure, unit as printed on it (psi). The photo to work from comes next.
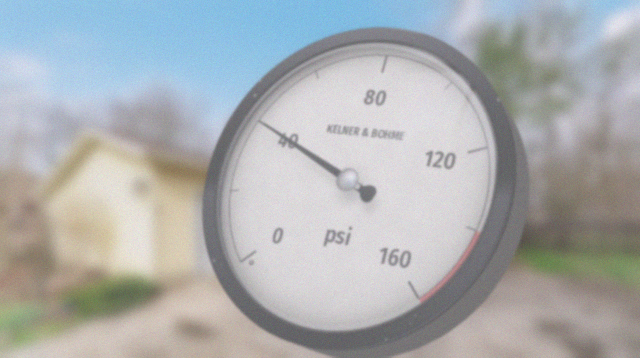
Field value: 40 psi
